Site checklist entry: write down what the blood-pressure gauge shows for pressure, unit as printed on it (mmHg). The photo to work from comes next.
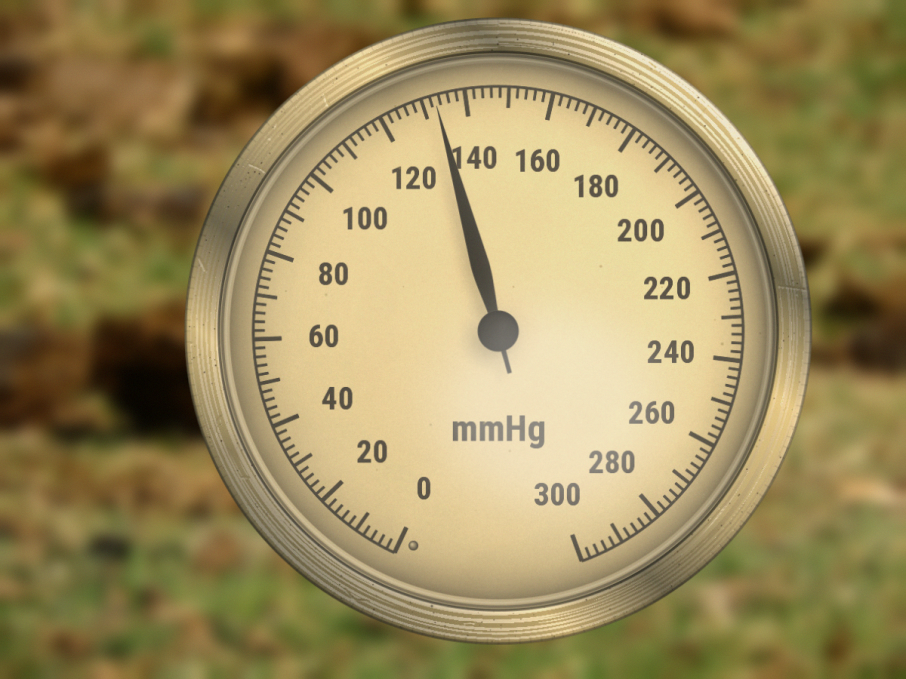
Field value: 133 mmHg
